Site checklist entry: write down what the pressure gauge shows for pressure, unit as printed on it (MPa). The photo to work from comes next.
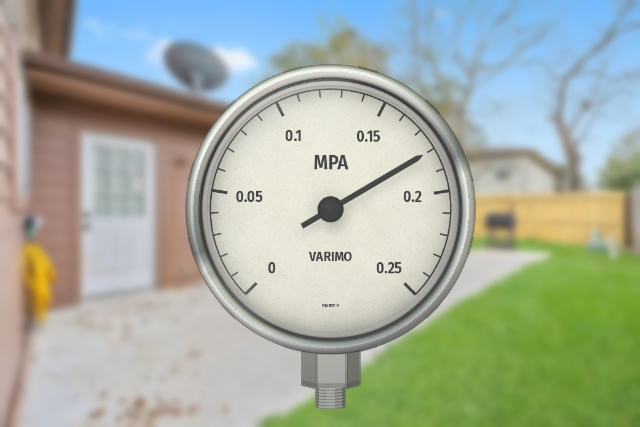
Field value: 0.18 MPa
